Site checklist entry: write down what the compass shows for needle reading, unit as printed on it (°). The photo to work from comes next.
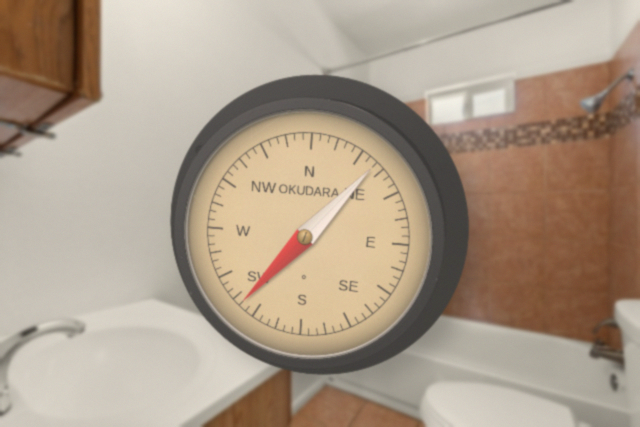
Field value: 220 °
